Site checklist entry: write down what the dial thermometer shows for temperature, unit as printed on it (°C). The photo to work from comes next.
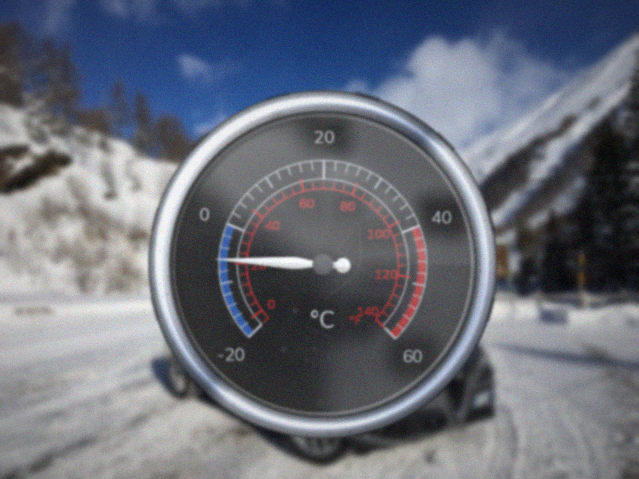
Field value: -6 °C
